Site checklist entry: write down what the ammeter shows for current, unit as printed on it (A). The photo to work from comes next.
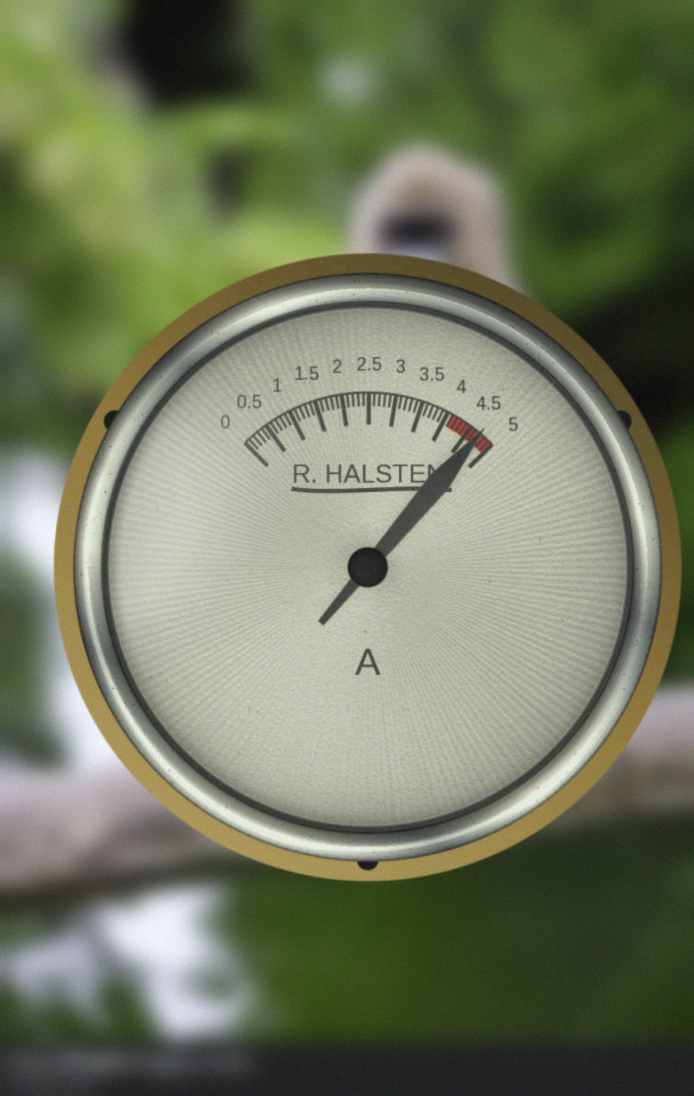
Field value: 4.7 A
